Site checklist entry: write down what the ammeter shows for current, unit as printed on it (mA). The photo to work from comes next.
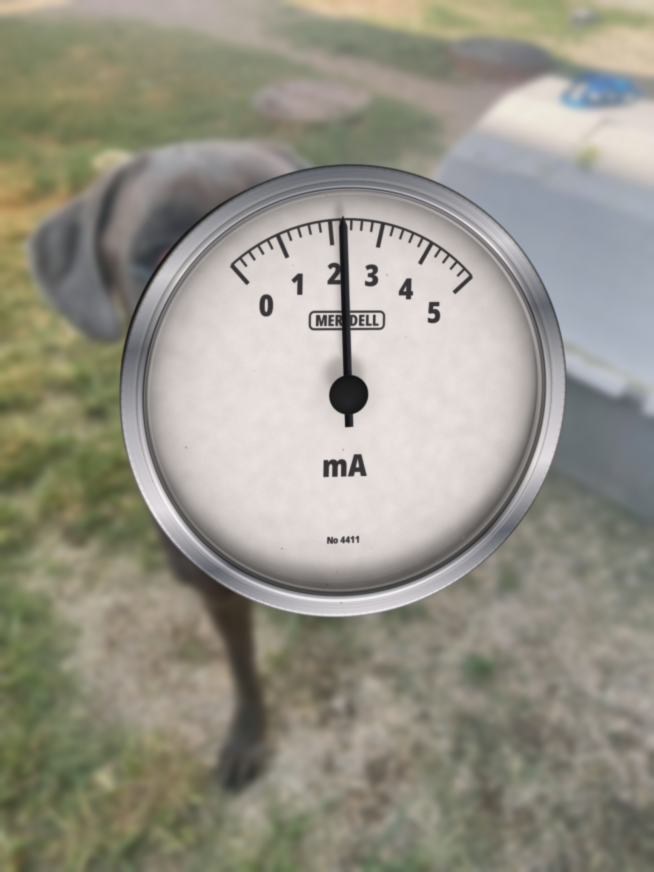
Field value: 2.2 mA
